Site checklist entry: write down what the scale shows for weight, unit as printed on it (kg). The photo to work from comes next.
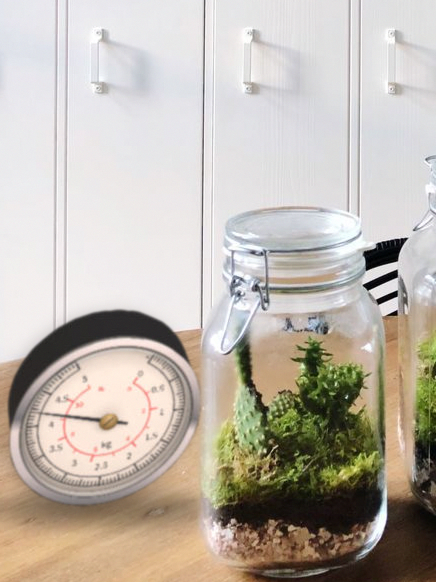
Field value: 4.25 kg
